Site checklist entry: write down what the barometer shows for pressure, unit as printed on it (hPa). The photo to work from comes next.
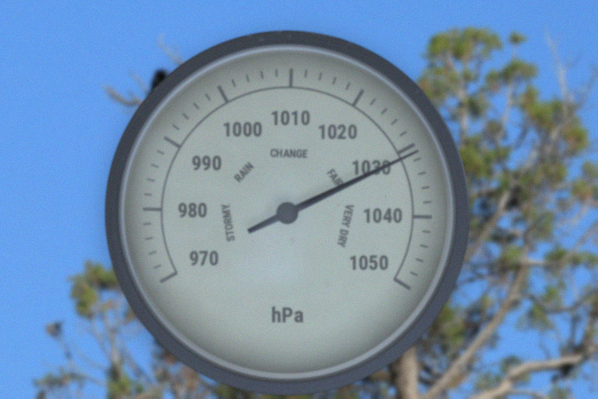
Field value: 1031 hPa
